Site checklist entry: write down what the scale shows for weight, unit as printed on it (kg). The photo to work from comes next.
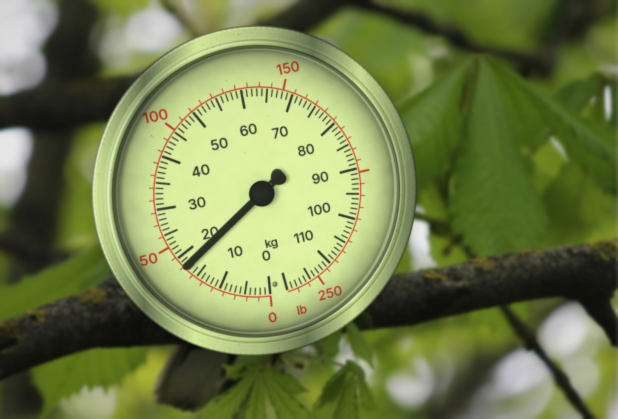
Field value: 18 kg
